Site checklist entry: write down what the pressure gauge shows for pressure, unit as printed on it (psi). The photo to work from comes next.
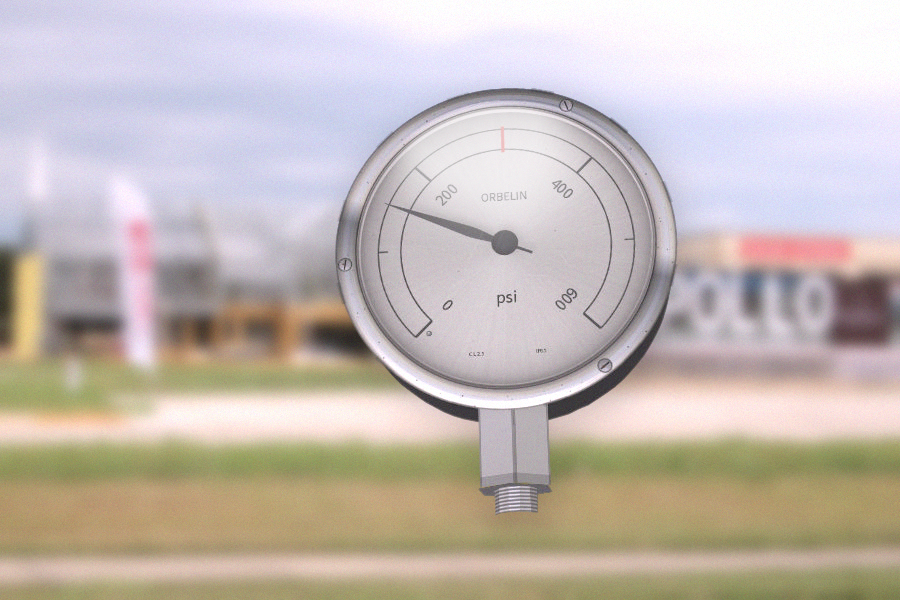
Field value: 150 psi
